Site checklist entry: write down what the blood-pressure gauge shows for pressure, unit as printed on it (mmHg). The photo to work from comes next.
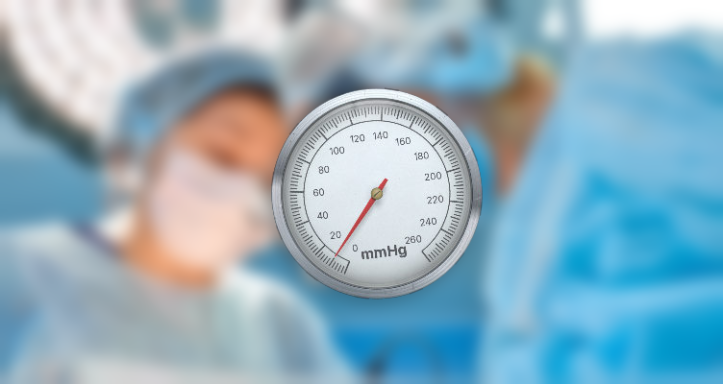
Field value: 10 mmHg
